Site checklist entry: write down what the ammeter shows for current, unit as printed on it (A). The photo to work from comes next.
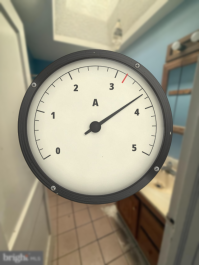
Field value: 3.7 A
